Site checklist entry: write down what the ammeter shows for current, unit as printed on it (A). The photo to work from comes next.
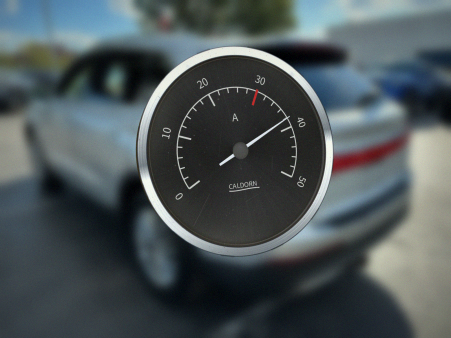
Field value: 38 A
